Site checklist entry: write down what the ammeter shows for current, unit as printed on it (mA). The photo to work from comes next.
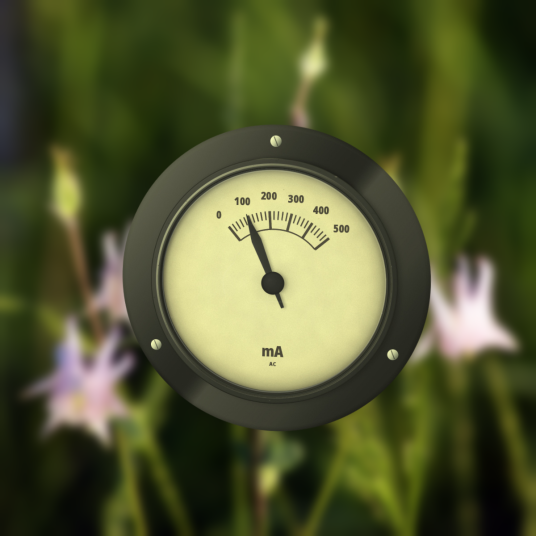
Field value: 100 mA
